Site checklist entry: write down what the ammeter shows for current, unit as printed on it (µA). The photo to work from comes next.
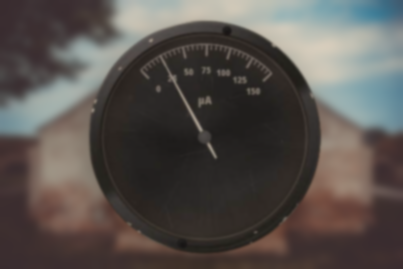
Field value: 25 µA
